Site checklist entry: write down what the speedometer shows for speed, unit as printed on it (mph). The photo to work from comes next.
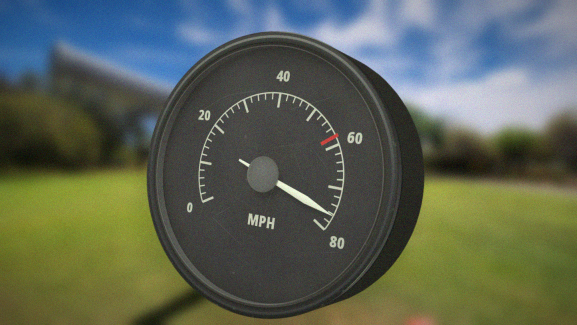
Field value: 76 mph
